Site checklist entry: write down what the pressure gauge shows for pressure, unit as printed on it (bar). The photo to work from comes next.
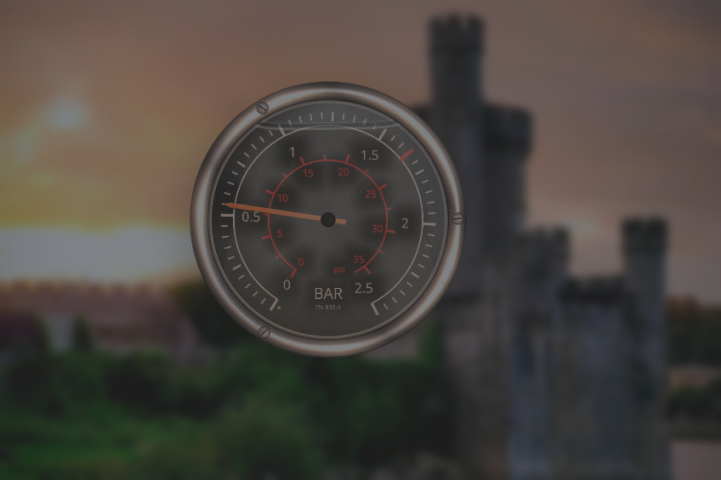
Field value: 0.55 bar
